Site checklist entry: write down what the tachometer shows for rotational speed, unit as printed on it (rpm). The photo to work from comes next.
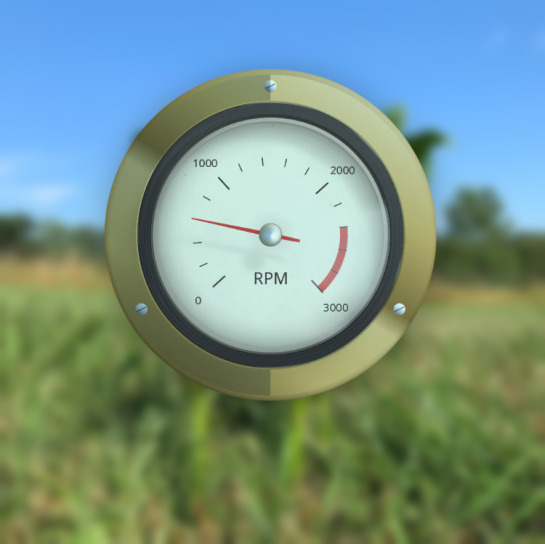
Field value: 600 rpm
